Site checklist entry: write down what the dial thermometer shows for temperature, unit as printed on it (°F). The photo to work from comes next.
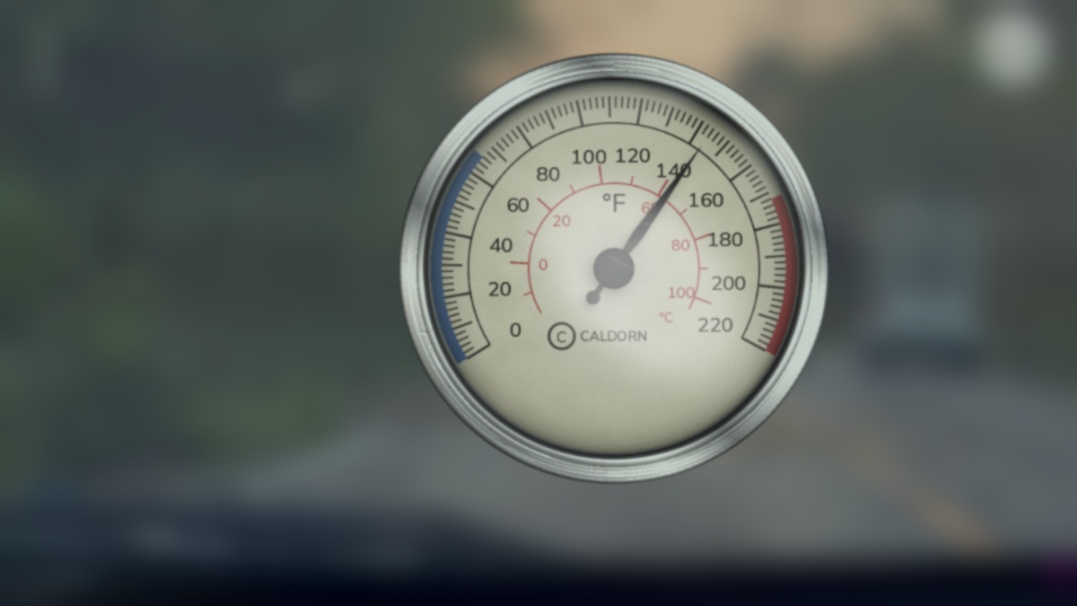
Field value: 144 °F
